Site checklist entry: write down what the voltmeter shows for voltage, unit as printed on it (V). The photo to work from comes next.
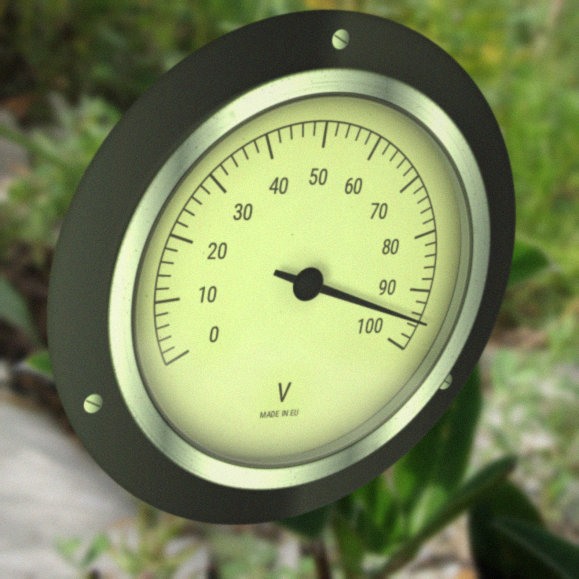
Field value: 95 V
